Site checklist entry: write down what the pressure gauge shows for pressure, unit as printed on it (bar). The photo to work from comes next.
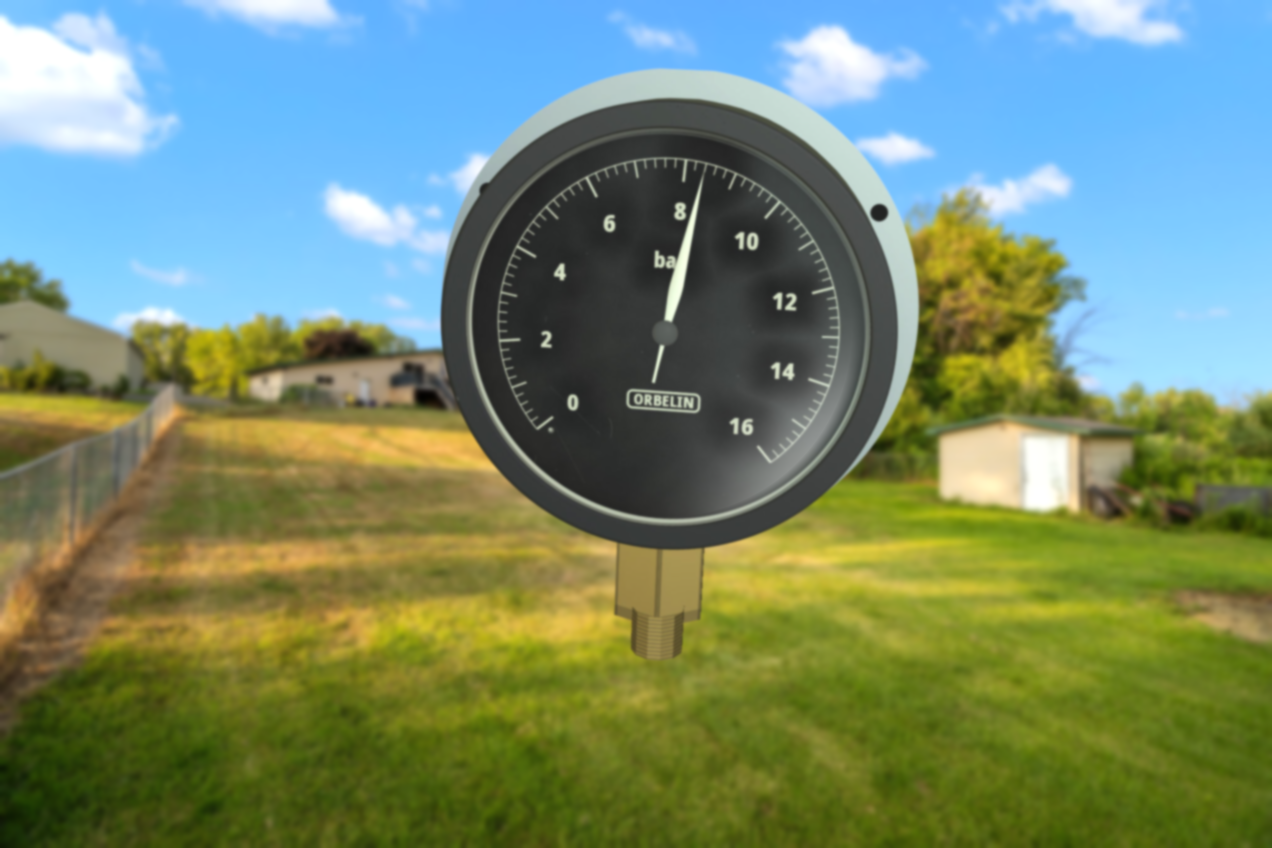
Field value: 8.4 bar
